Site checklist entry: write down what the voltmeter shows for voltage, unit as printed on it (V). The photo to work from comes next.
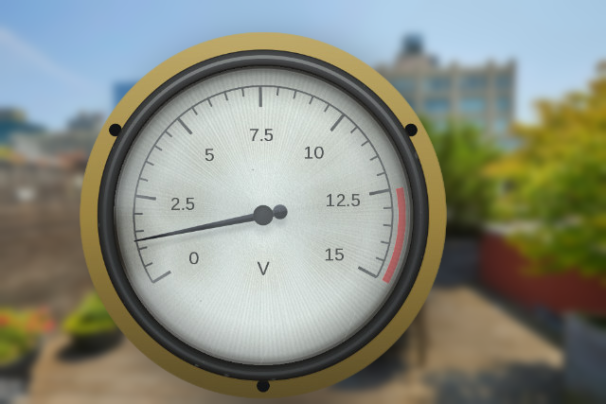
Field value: 1.25 V
